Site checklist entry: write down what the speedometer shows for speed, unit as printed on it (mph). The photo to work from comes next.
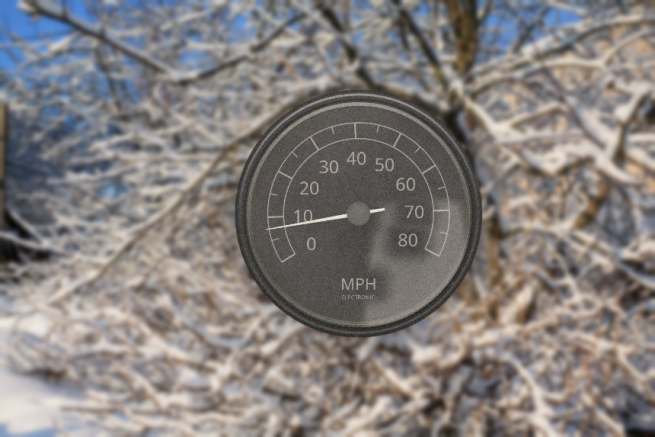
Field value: 7.5 mph
